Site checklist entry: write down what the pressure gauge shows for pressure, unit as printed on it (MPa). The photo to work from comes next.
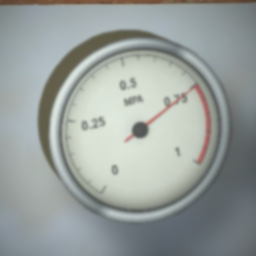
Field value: 0.75 MPa
